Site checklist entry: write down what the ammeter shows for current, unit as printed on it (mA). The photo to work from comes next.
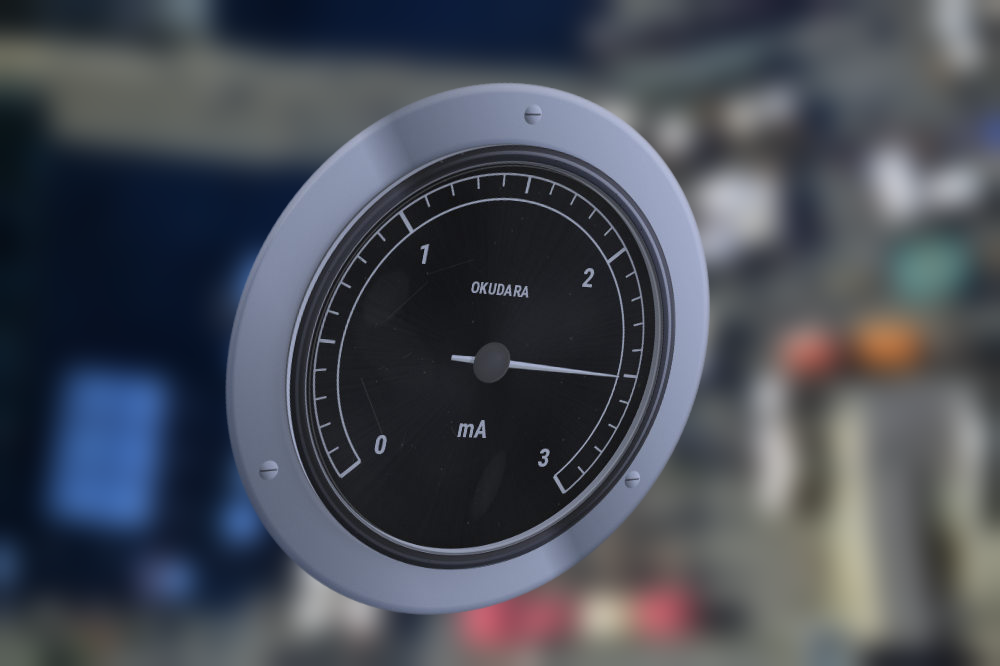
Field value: 2.5 mA
